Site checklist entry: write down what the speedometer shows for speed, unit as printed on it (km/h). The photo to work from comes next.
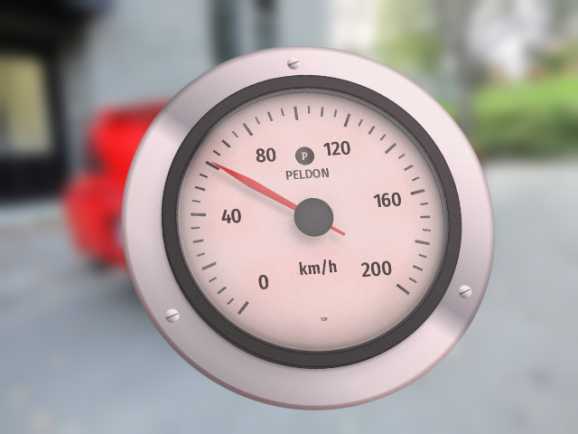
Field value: 60 km/h
